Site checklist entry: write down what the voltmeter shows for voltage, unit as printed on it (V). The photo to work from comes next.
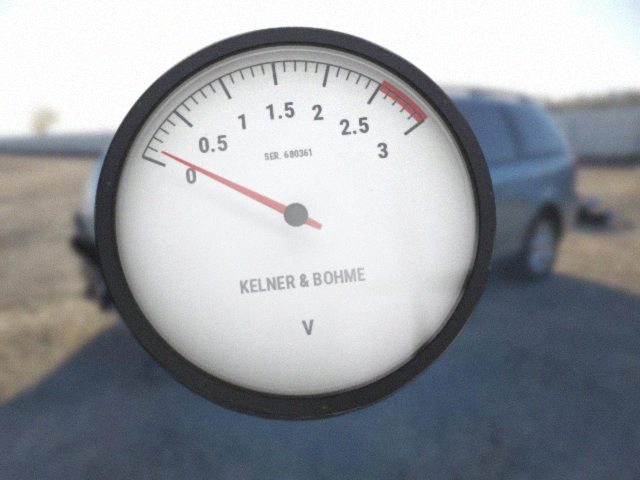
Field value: 0.1 V
